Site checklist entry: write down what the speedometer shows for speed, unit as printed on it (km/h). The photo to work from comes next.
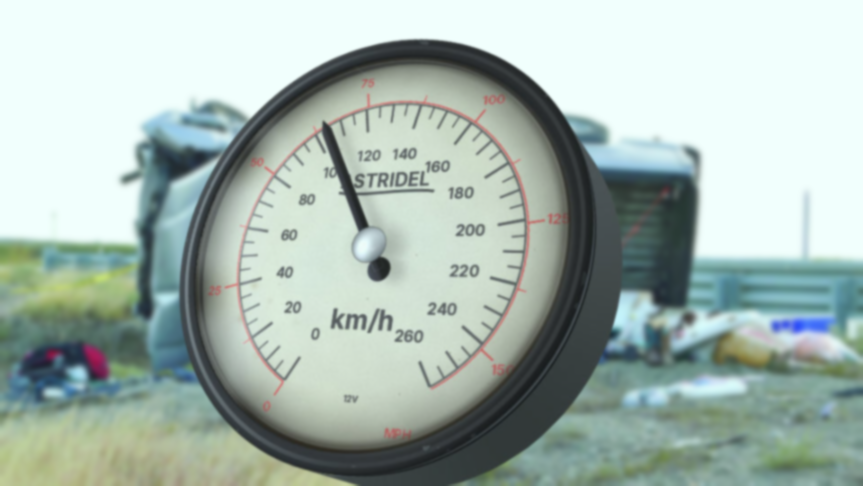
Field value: 105 km/h
